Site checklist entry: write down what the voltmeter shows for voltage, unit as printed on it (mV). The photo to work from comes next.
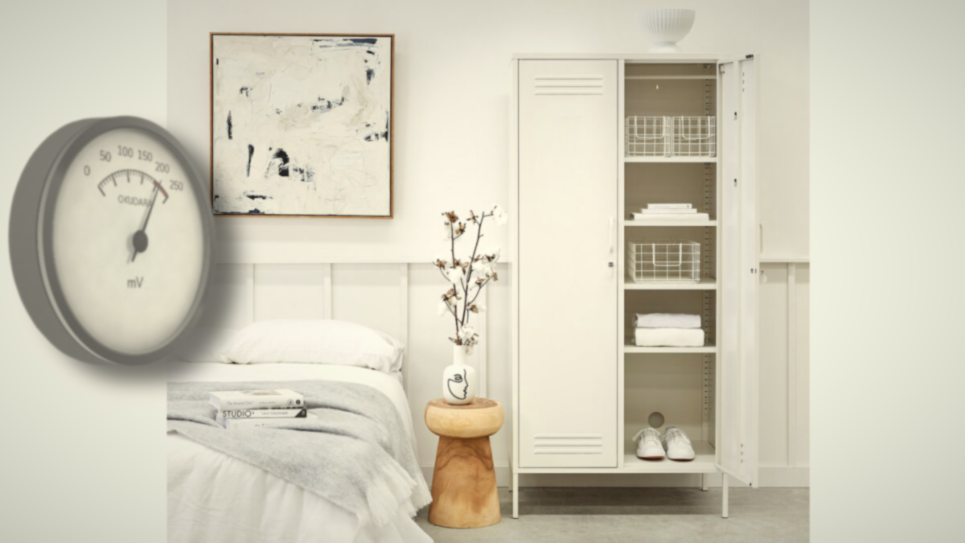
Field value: 200 mV
